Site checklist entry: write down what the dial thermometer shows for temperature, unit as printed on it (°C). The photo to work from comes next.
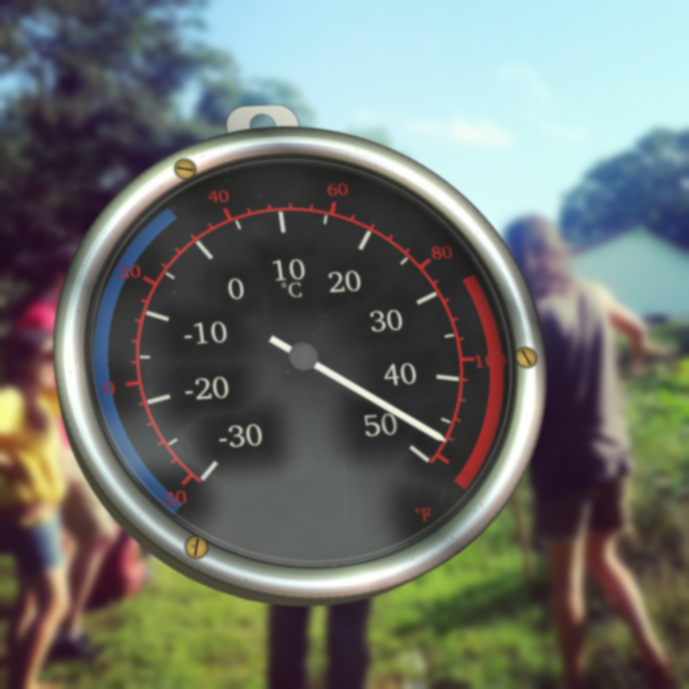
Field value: 47.5 °C
